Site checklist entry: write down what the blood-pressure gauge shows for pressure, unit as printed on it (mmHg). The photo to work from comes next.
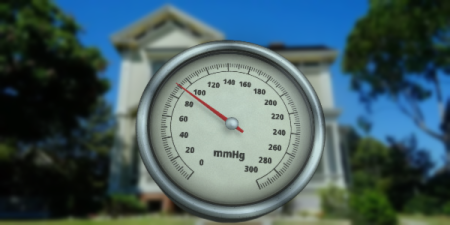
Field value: 90 mmHg
